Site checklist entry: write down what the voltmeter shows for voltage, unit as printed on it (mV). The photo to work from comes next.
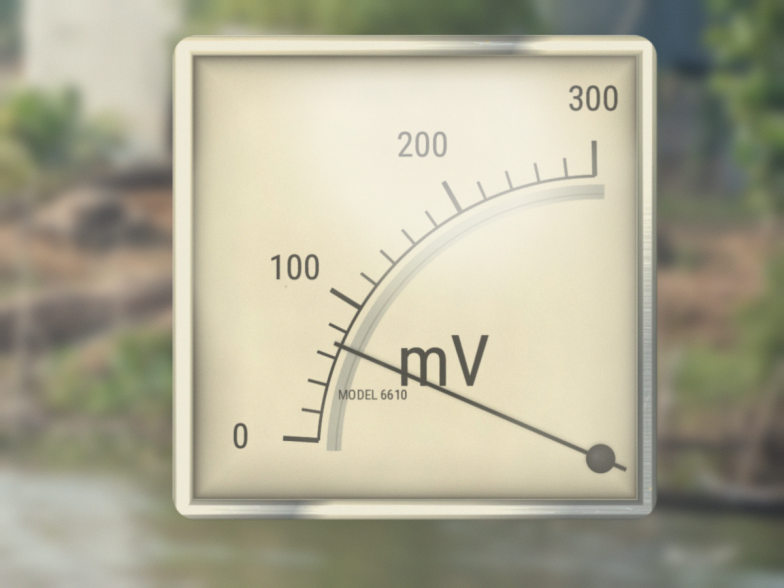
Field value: 70 mV
